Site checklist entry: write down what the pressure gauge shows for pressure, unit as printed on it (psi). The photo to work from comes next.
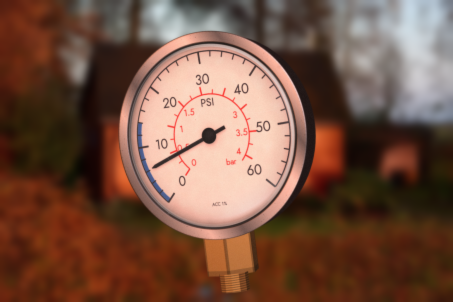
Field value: 6 psi
